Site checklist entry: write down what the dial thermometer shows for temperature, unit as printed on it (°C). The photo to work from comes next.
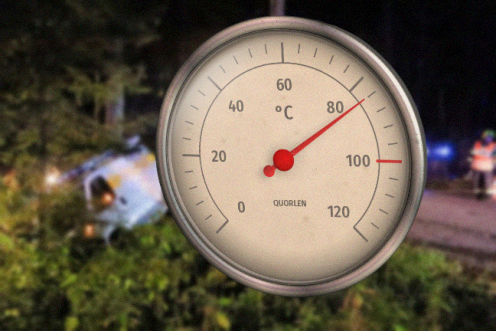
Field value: 84 °C
